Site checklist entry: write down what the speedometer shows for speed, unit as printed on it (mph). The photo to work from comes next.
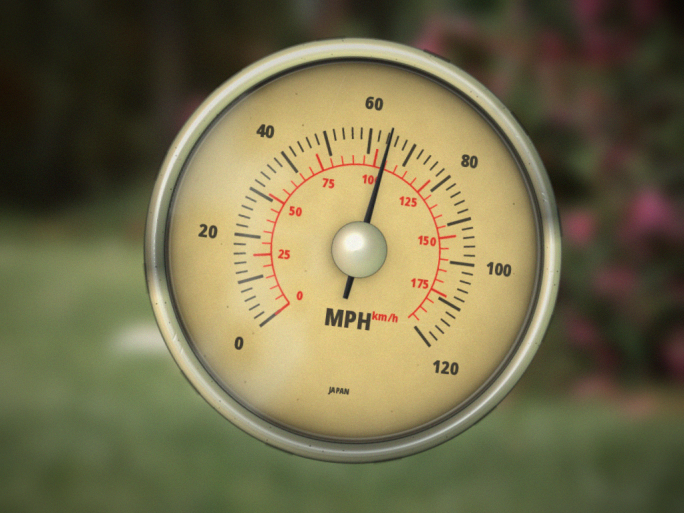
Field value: 64 mph
